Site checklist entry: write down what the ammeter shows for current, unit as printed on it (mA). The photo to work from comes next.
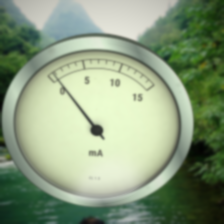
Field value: 1 mA
